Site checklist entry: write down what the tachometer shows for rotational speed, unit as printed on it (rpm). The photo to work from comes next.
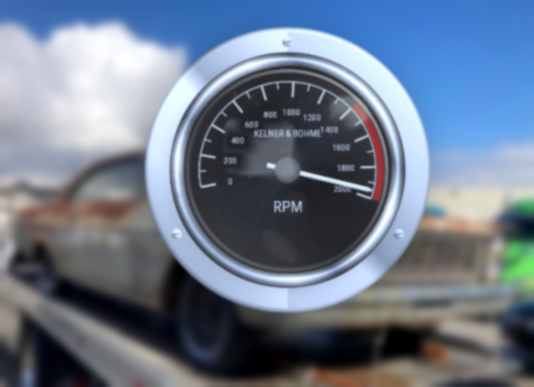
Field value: 1950 rpm
